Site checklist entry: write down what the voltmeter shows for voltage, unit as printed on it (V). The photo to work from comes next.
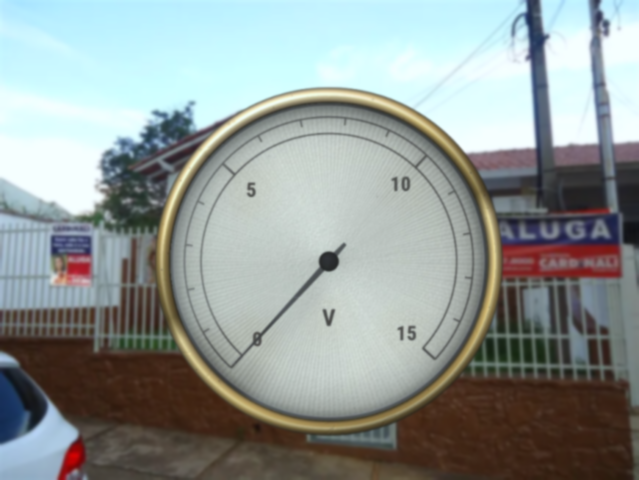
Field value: 0 V
